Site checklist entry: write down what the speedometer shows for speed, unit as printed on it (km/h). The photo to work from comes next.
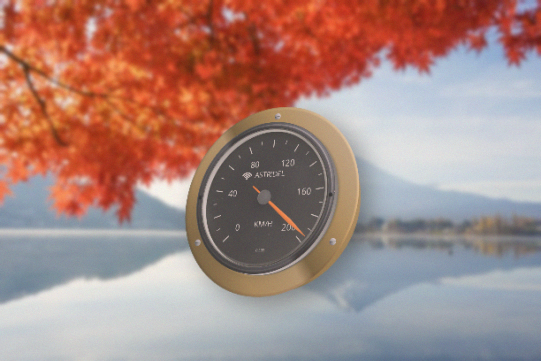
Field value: 195 km/h
